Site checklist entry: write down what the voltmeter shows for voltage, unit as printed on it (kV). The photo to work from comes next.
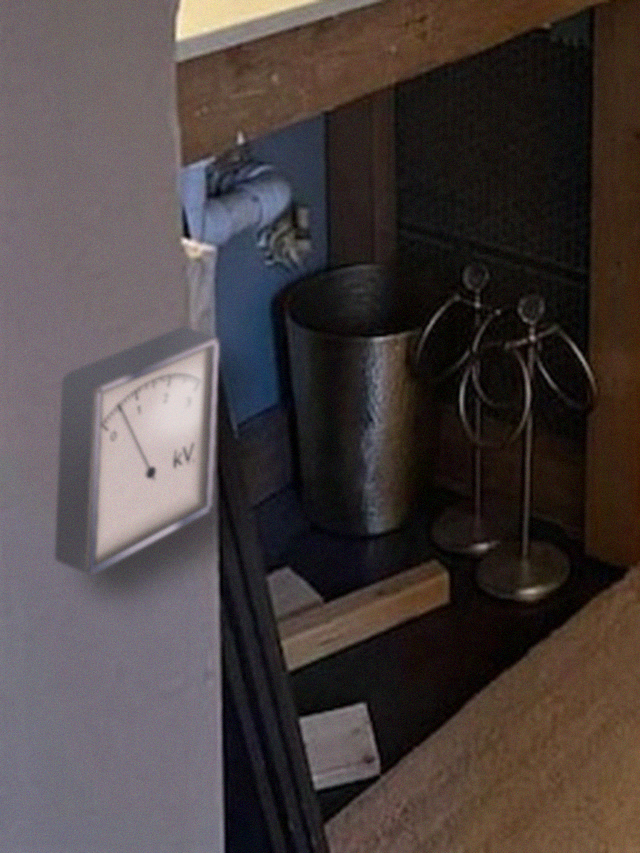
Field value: 0.5 kV
